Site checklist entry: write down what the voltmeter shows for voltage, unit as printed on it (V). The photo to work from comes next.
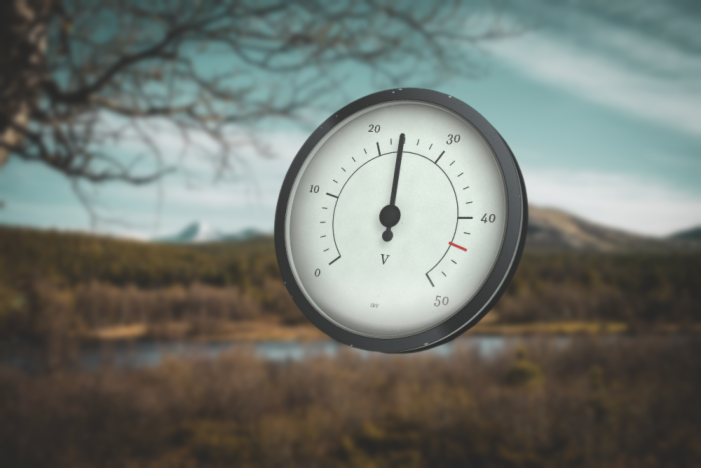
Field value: 24 V
